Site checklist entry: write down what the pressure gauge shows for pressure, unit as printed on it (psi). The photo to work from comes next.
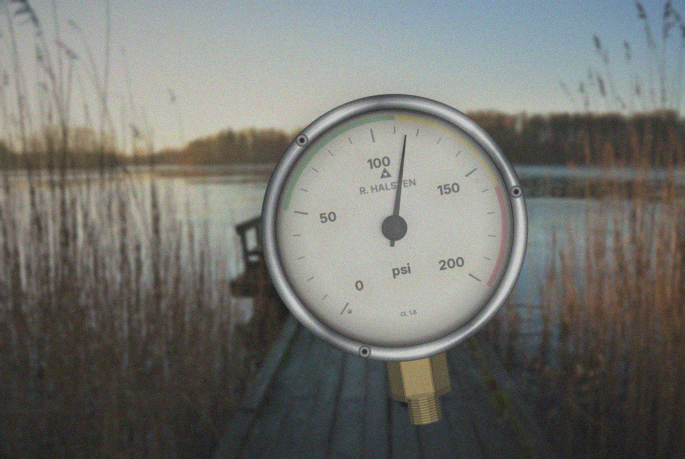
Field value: 115 psi
